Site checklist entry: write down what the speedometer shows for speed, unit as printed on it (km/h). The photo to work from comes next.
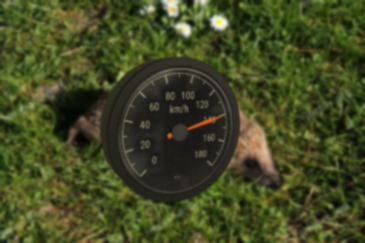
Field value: 140 km/h
